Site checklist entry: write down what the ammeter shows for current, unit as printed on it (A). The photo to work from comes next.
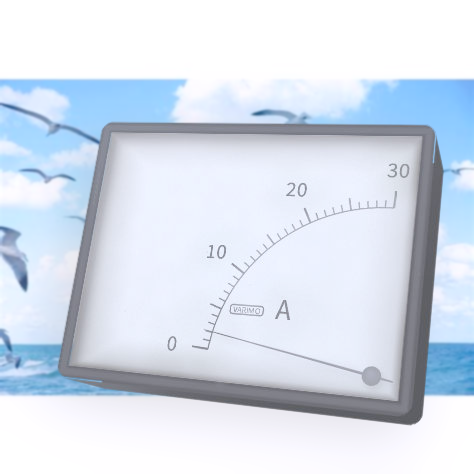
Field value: 2 A
